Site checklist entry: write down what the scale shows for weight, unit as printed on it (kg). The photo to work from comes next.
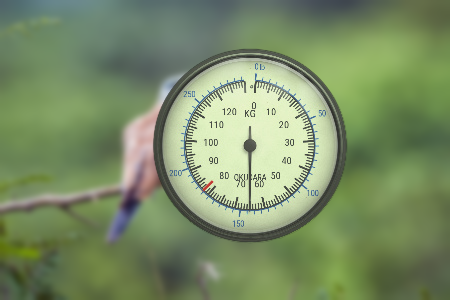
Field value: 65 kg
